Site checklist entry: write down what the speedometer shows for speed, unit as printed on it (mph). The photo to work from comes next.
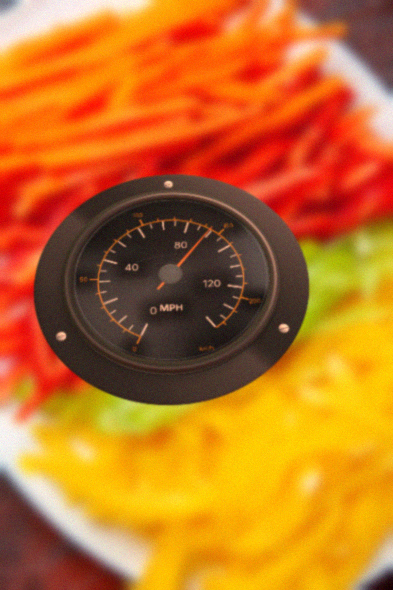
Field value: 90 mph
